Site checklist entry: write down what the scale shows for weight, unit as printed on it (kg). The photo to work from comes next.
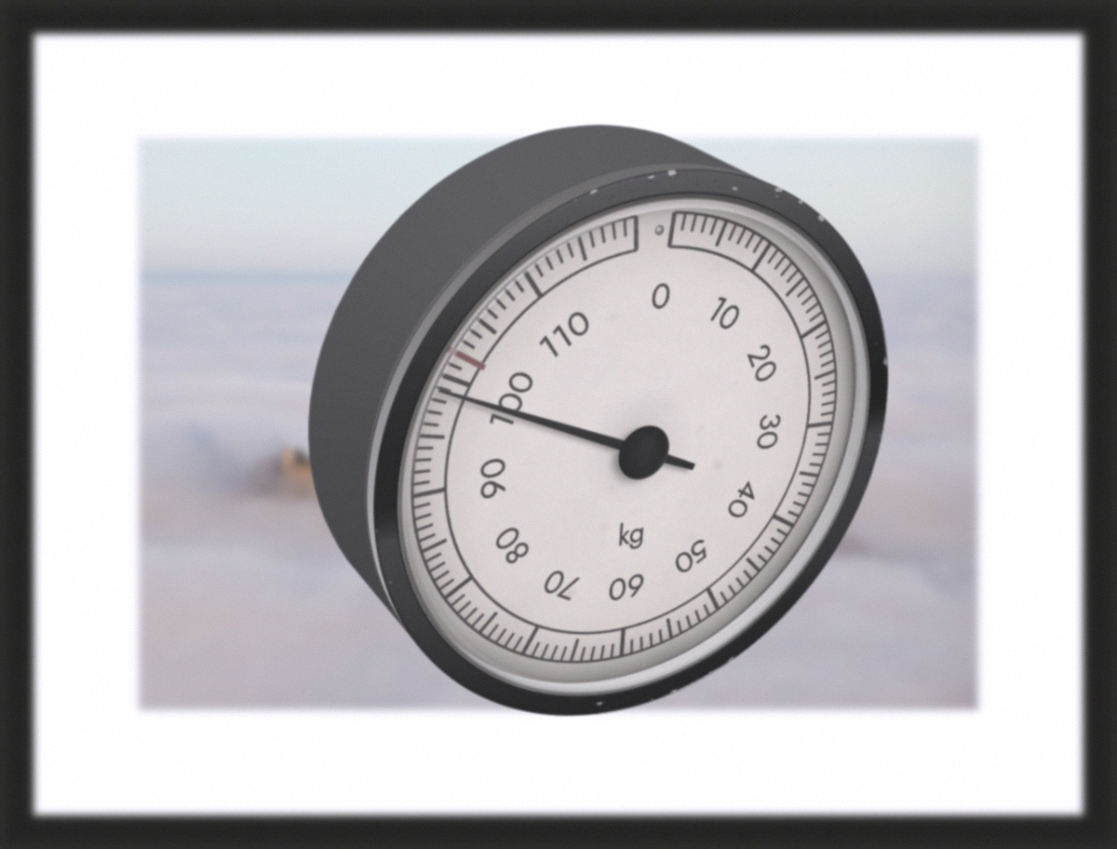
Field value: 99 kg
